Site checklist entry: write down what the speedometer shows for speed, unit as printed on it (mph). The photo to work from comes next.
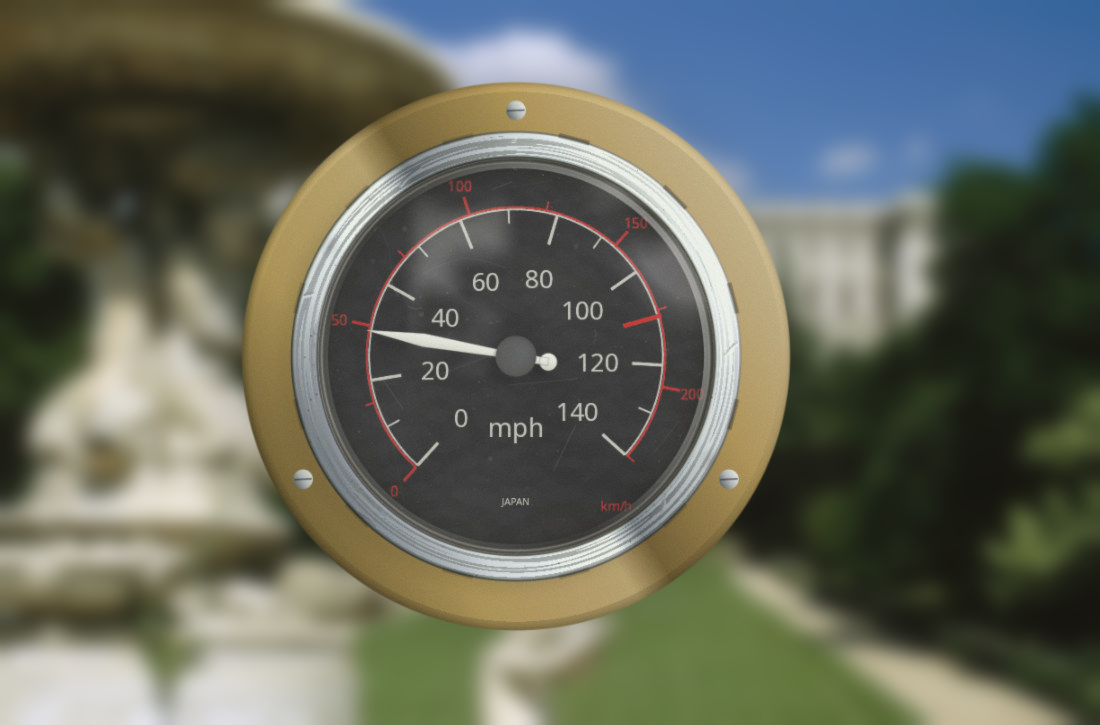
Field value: 30 mph
